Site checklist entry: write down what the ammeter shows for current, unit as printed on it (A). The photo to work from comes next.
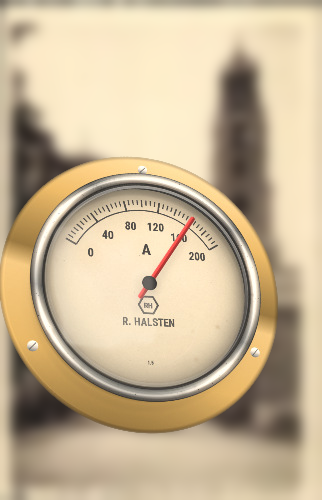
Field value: 160 A
